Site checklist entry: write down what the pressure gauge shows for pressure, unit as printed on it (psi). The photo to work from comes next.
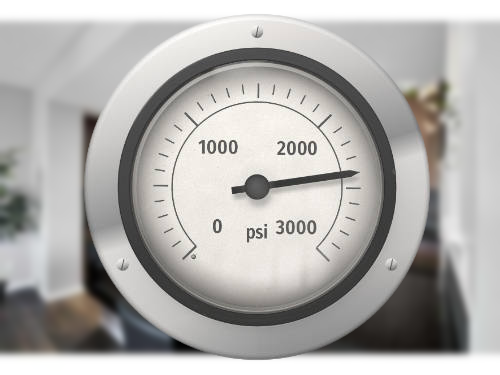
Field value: 2400 psi
